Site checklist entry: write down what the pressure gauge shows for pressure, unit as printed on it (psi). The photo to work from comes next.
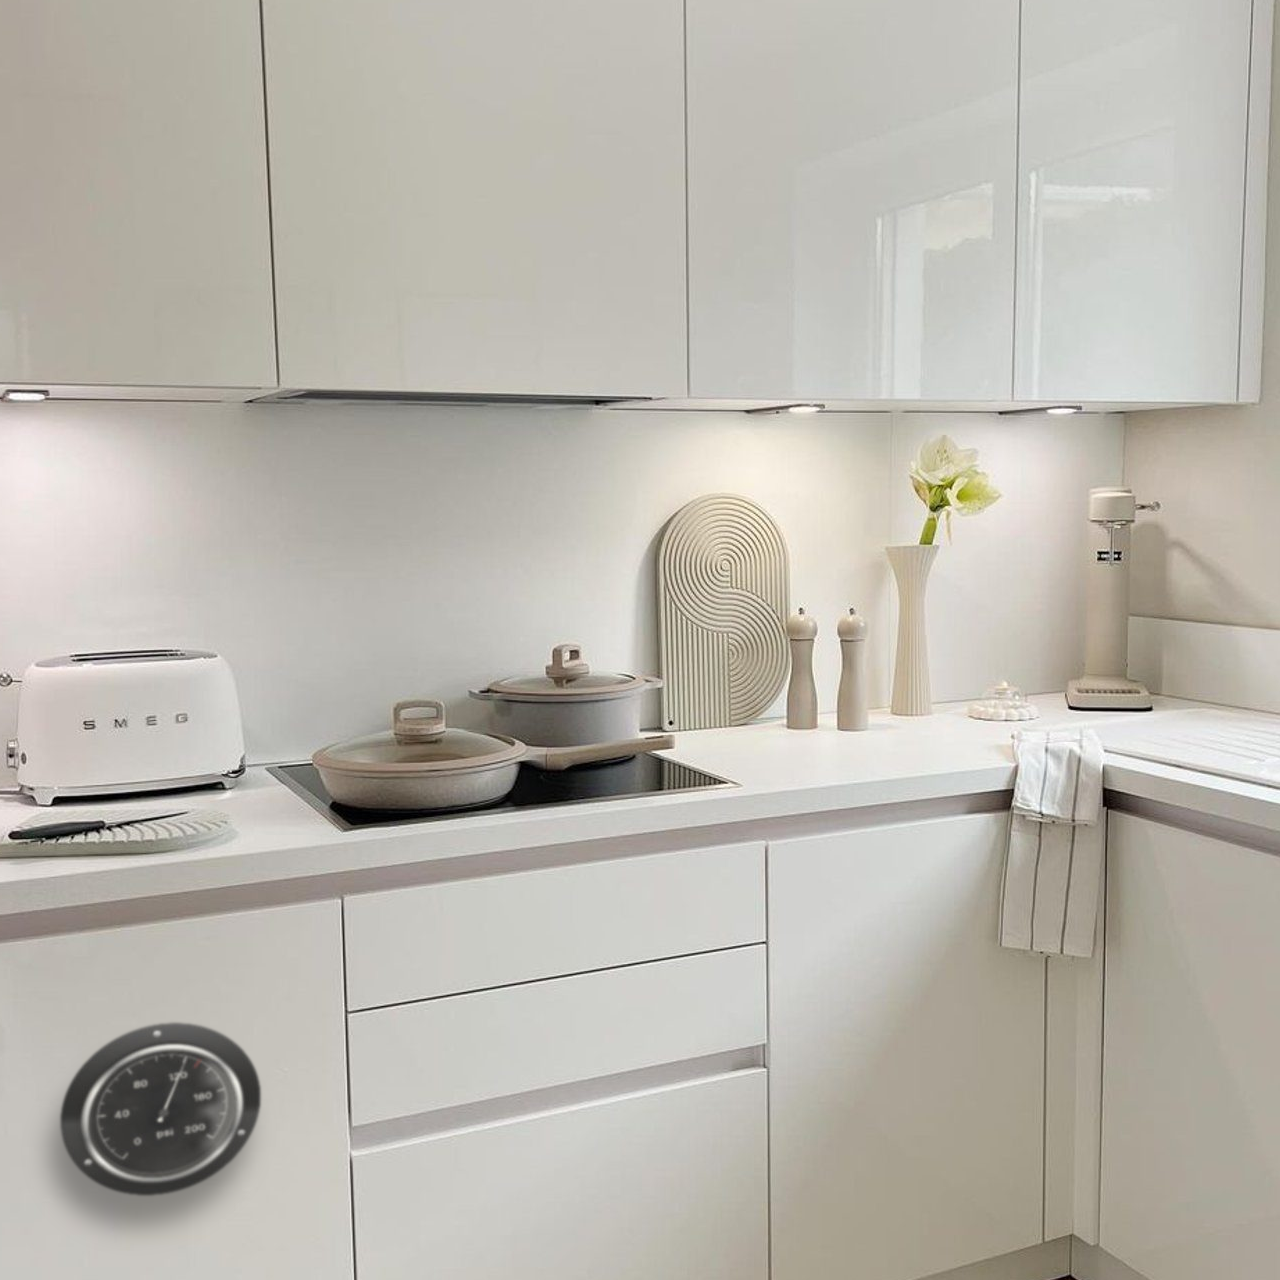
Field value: 120 psi
